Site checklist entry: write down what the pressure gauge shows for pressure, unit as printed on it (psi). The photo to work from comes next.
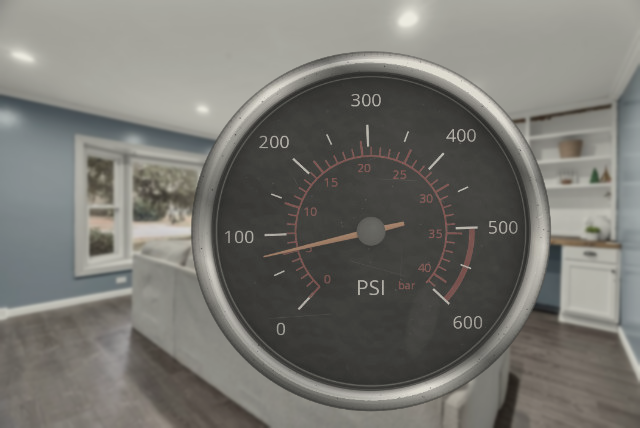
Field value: 75 psi
